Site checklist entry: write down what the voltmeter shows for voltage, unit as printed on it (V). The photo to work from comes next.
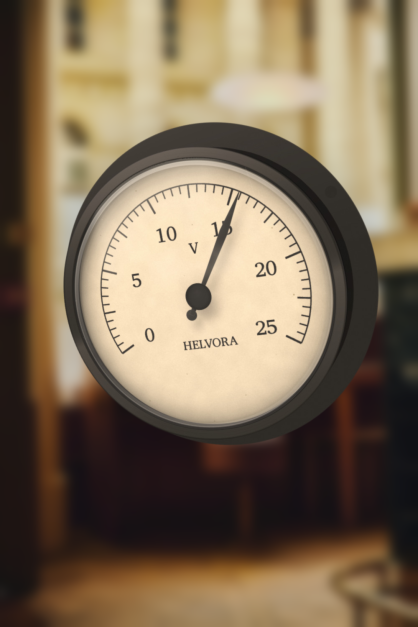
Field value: 15.5 V
